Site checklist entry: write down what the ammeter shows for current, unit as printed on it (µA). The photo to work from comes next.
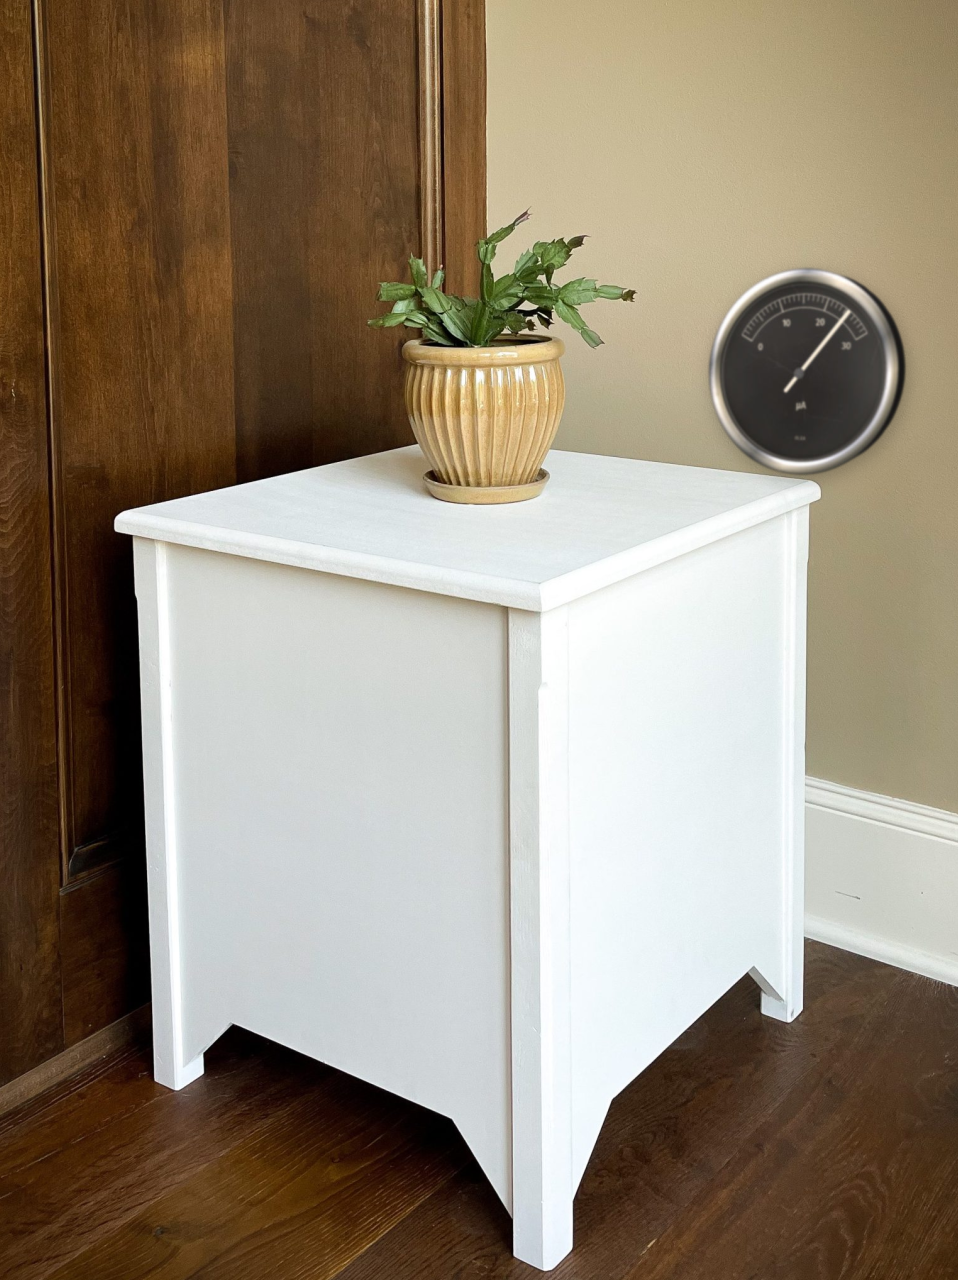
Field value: 25 µA
